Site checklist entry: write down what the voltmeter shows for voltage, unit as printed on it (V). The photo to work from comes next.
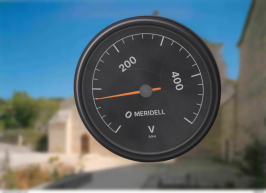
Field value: 80 V
